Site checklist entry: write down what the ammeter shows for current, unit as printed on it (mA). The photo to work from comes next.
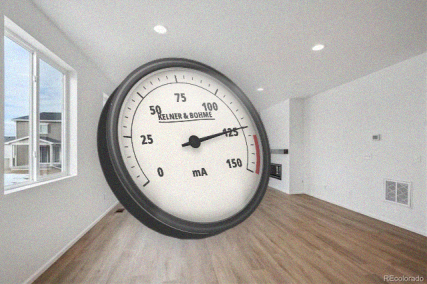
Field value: 125 mA
